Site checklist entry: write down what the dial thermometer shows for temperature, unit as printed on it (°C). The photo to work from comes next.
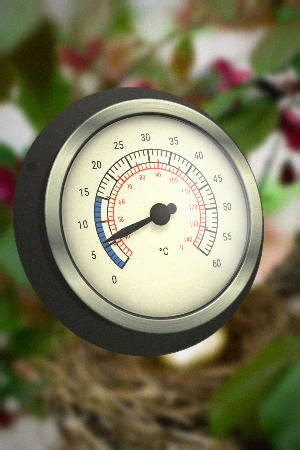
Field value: 6 °C
